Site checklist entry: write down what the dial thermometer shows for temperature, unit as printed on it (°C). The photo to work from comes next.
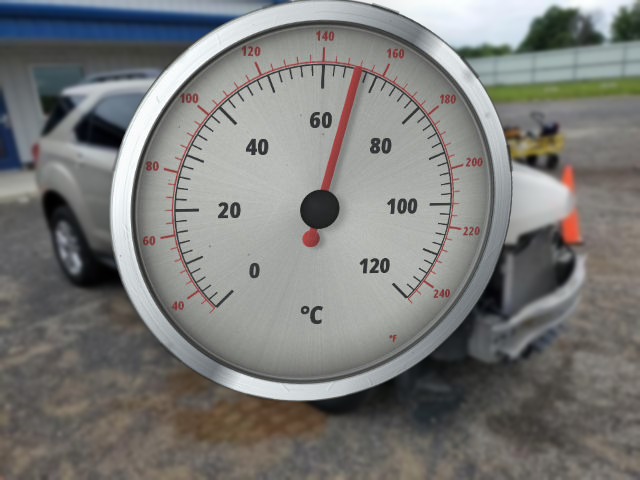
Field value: 66 °C
